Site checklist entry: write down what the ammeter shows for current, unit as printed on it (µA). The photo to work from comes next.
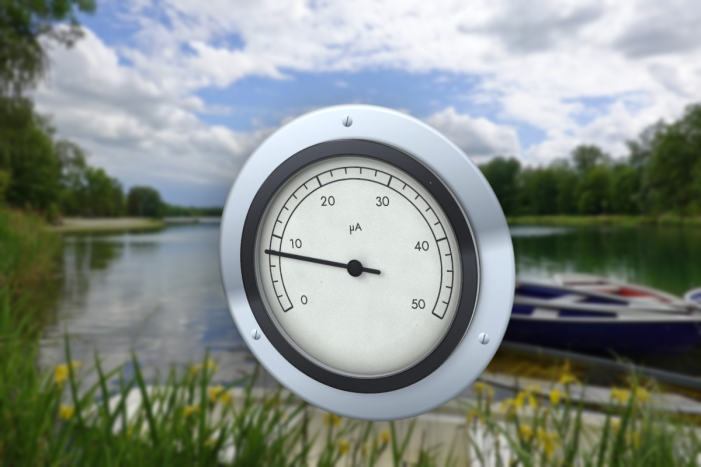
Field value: 8 µA
